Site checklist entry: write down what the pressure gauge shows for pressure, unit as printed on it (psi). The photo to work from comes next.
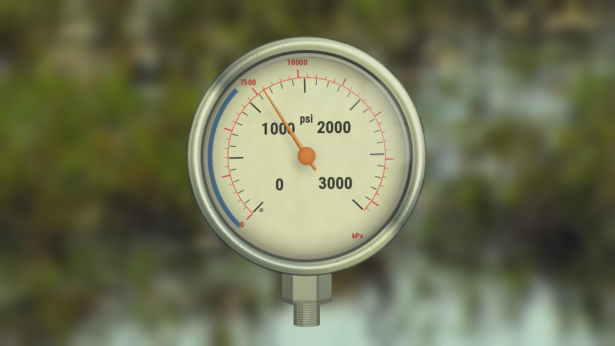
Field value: 1150 psi
